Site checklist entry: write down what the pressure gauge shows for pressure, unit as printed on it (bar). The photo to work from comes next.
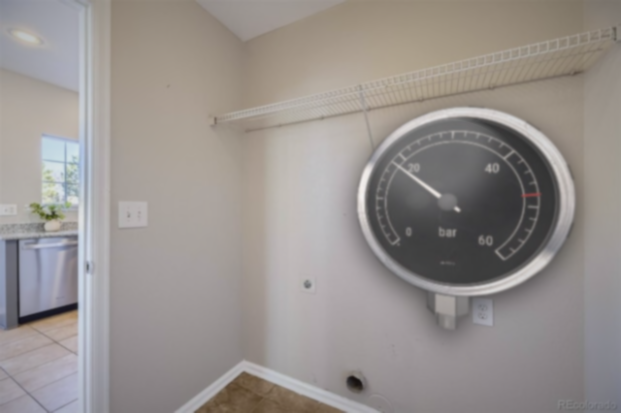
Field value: 18 bar
